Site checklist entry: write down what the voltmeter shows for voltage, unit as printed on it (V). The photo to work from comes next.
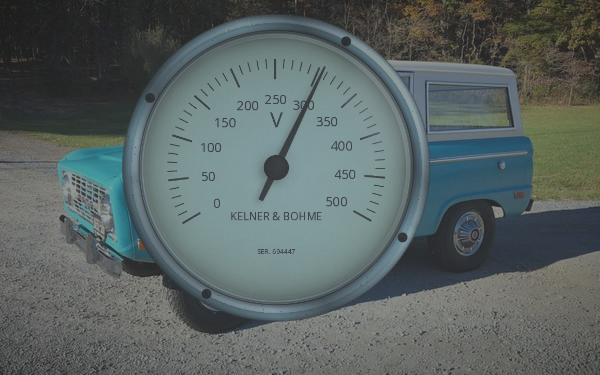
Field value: 305 V
